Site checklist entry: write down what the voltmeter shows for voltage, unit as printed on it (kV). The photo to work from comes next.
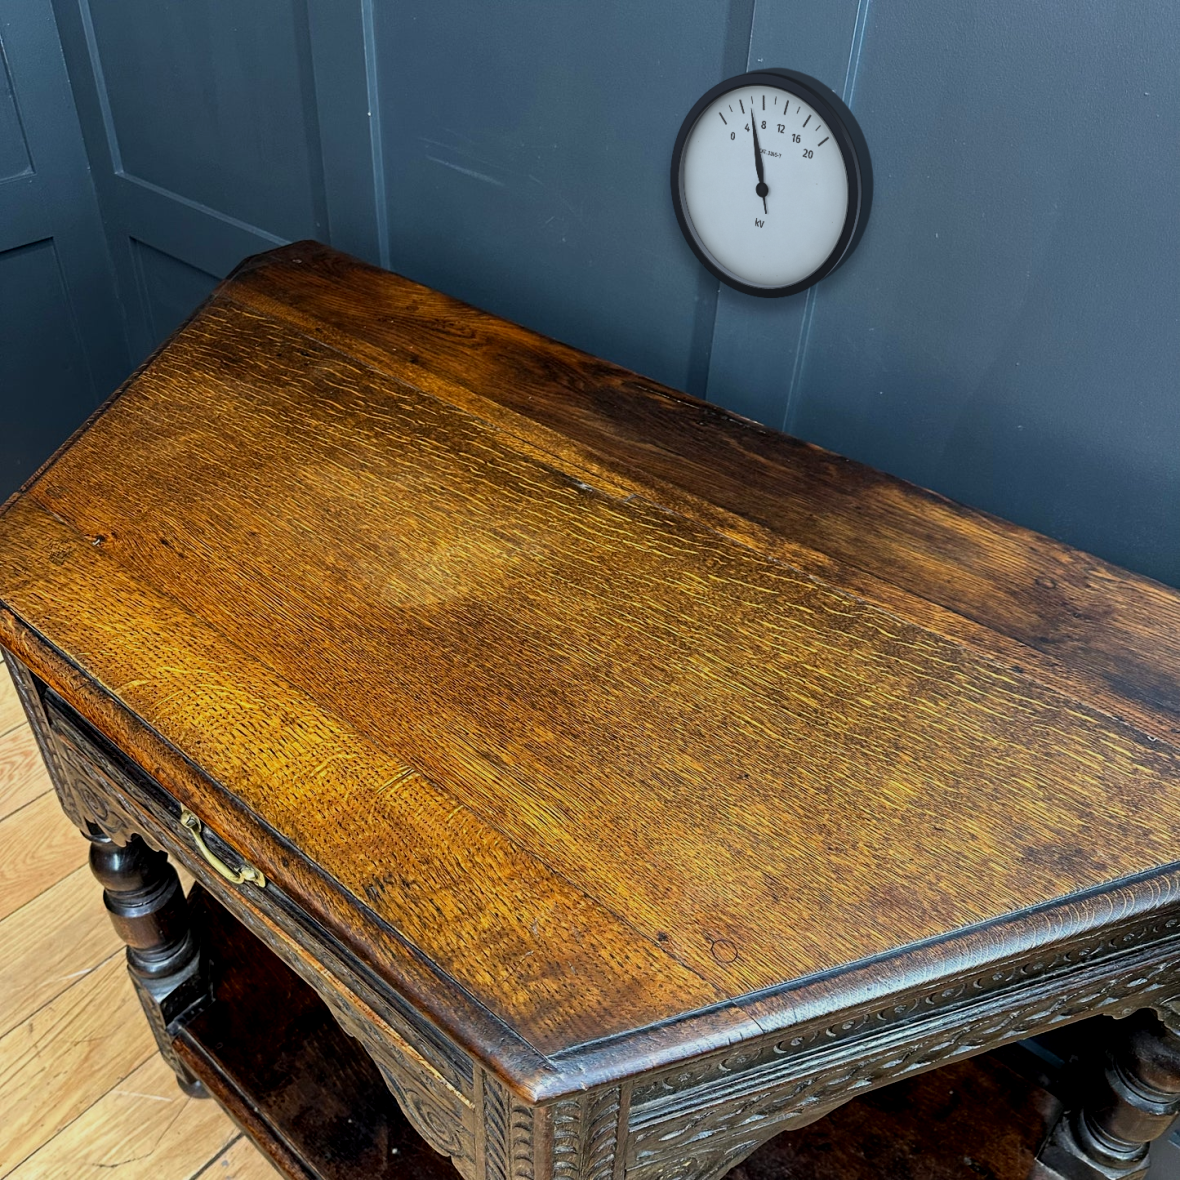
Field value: 6 kV
